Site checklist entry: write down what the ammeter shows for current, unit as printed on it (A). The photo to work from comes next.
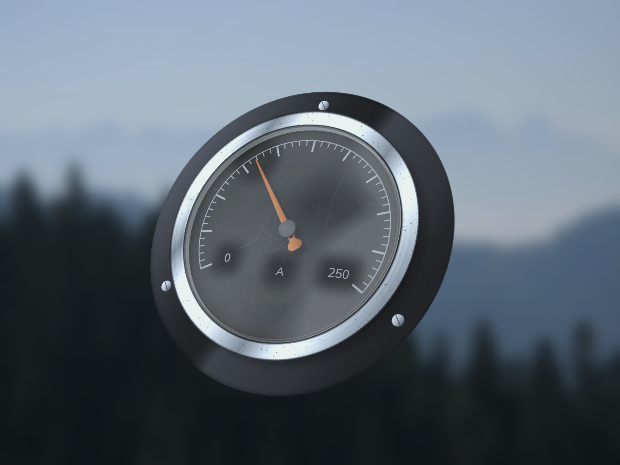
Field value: 85 A
